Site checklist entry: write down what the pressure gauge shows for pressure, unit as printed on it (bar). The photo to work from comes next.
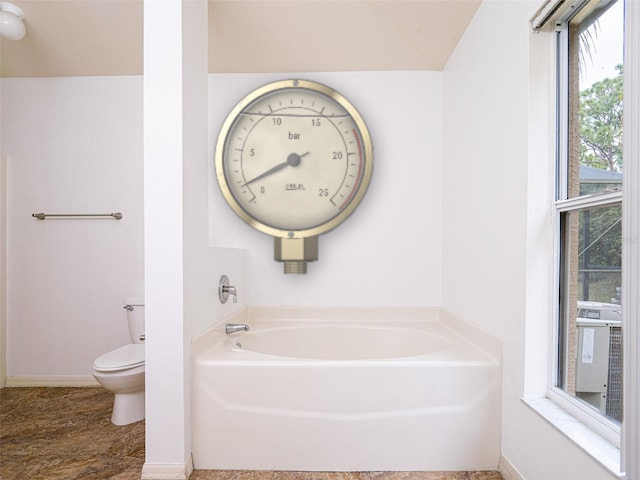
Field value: 1.5 bar
